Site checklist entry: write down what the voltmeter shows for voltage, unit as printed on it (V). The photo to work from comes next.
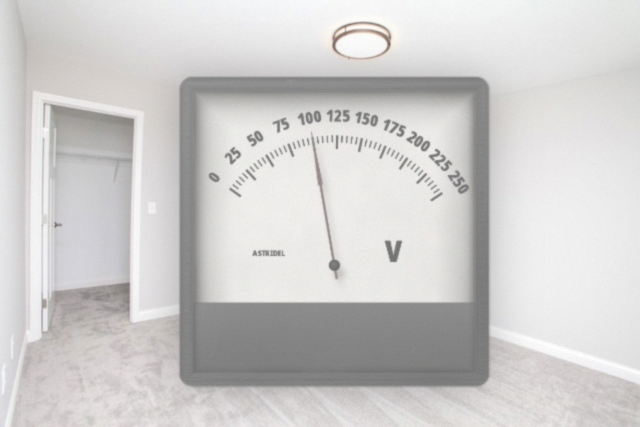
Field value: 100 V
